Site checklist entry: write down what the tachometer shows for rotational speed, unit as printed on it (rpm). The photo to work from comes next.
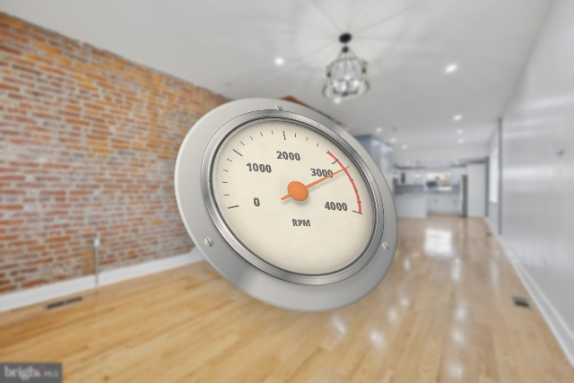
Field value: 3200 rpm
